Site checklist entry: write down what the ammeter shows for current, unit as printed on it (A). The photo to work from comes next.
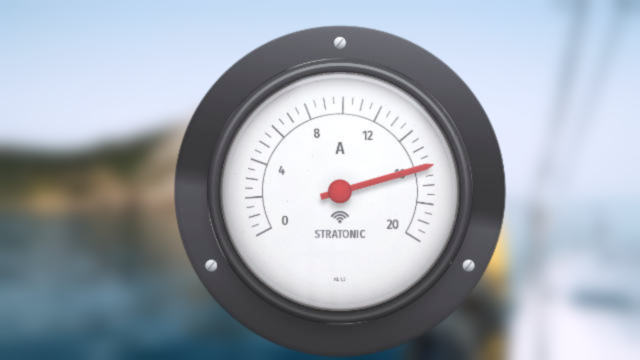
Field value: 16 A
